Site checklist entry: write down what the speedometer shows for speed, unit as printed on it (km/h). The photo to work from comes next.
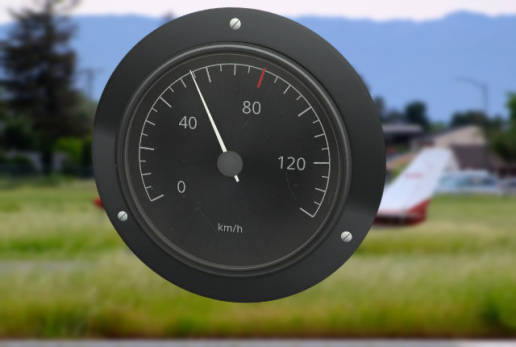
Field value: 55 km/h
